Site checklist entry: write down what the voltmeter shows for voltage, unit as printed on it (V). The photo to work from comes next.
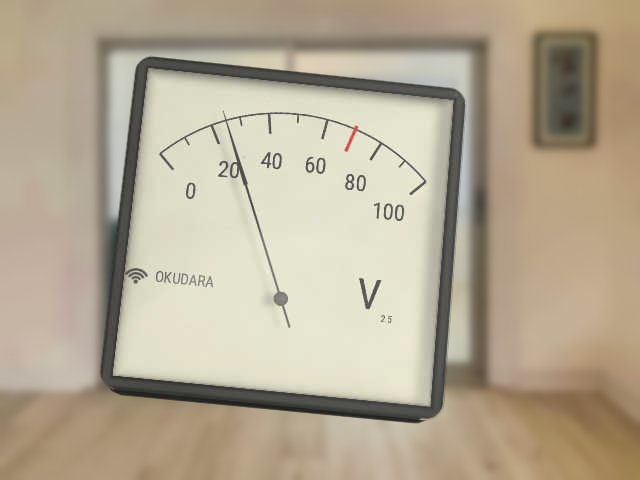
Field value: 25 V
